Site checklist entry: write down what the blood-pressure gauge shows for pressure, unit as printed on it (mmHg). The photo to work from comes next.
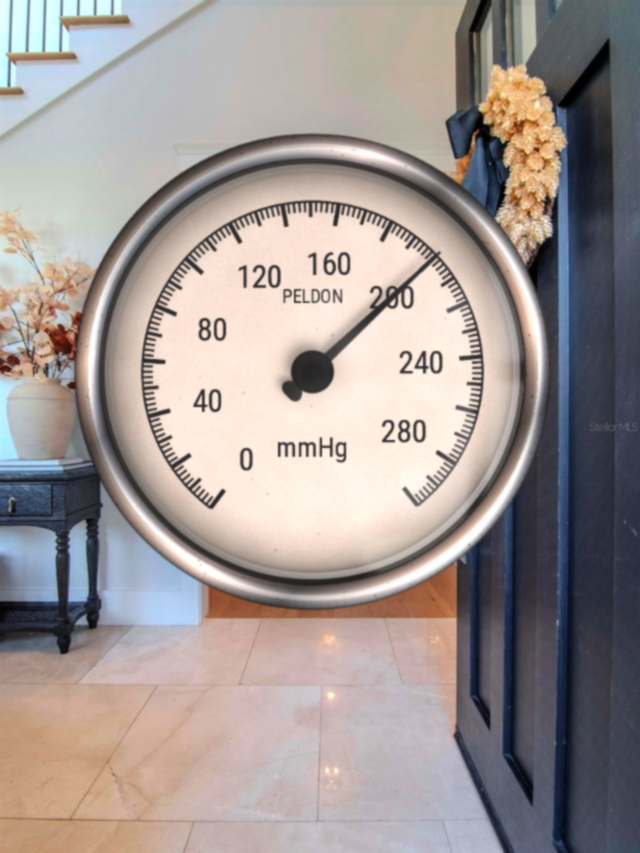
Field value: 200 mmHg
